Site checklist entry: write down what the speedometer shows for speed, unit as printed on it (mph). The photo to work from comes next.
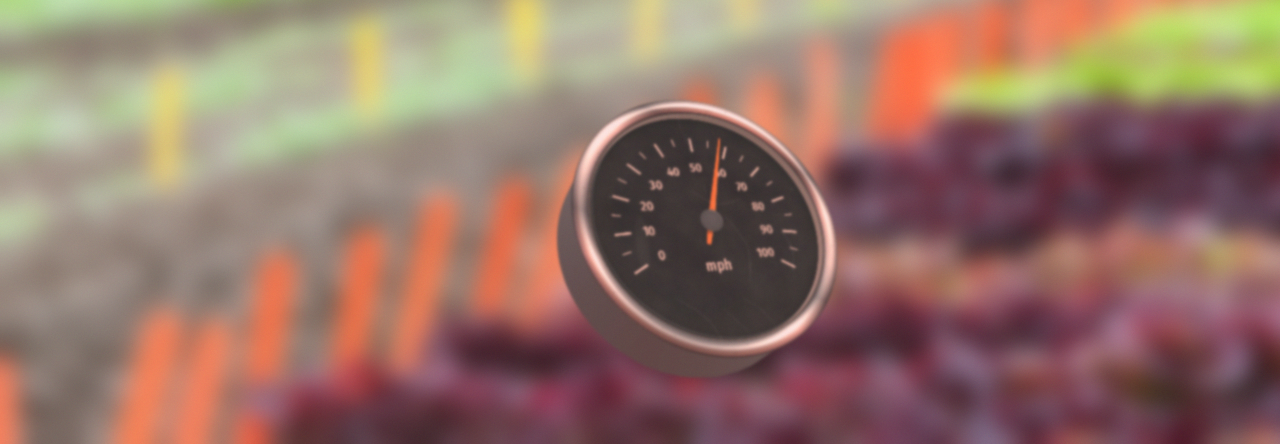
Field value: 57.5 mph
